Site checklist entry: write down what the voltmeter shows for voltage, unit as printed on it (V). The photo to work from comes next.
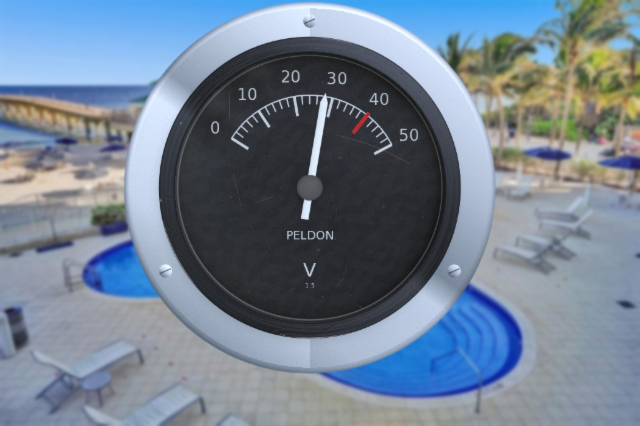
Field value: 28 V
